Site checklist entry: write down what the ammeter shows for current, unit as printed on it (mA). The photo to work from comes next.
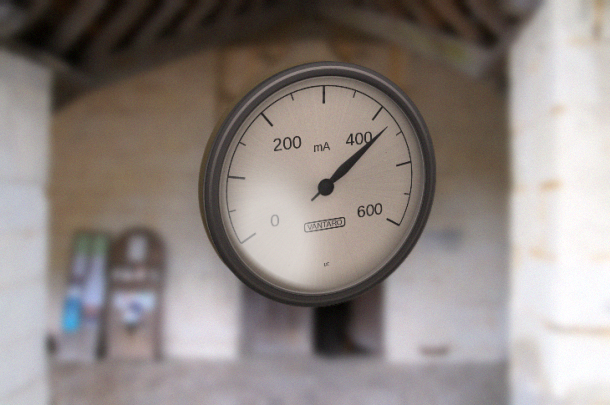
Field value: 425 mA
